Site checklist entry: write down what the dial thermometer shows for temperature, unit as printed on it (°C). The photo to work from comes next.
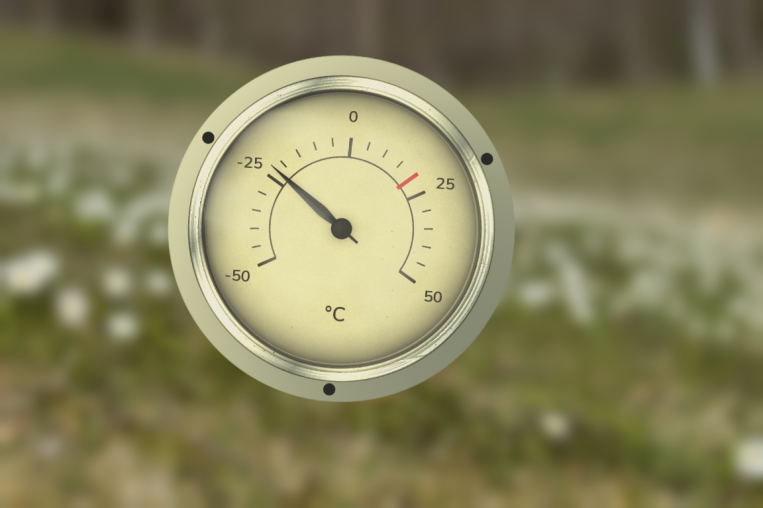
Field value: -22.5 °C
